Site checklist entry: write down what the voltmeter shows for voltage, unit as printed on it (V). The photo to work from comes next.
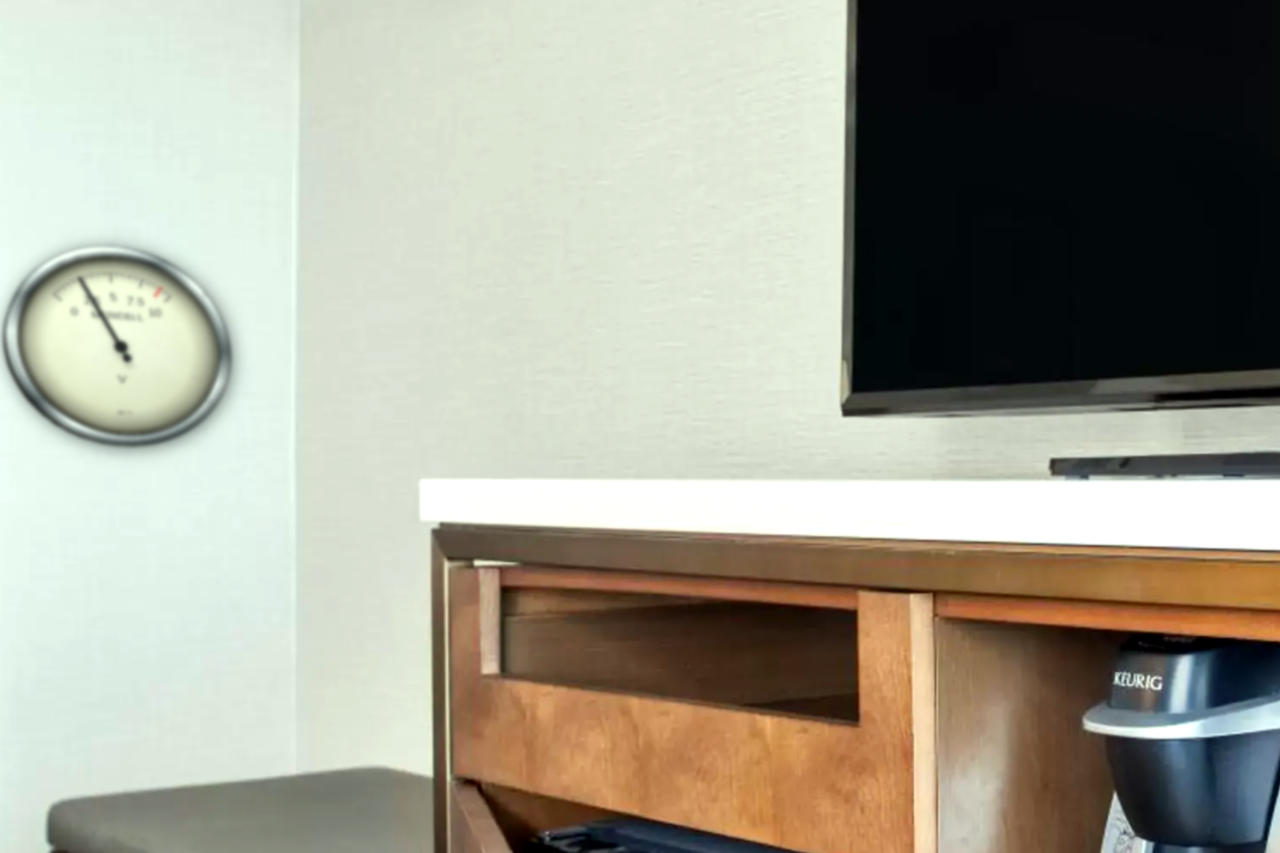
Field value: 2.5 V
